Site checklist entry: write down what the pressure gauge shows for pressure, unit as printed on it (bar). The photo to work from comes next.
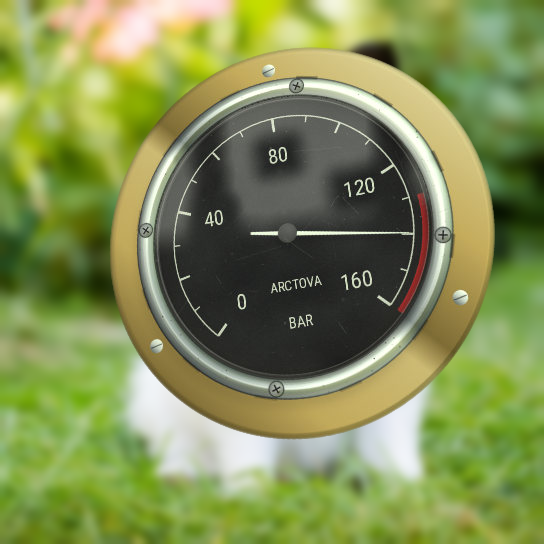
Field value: 140 bar
